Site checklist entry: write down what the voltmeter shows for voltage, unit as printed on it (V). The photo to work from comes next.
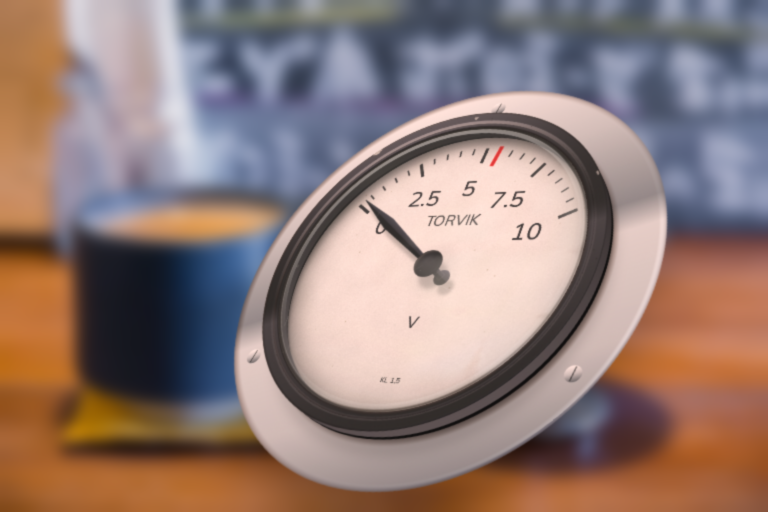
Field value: 0.25 V
